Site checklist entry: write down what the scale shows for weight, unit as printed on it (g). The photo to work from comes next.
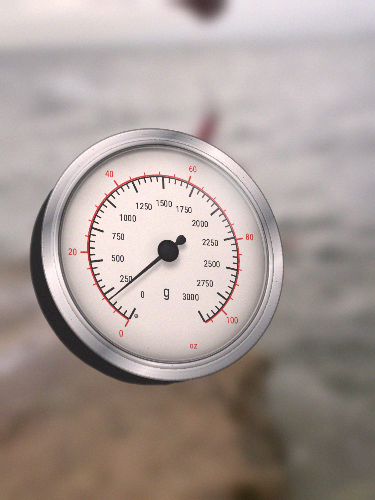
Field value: 200 g
